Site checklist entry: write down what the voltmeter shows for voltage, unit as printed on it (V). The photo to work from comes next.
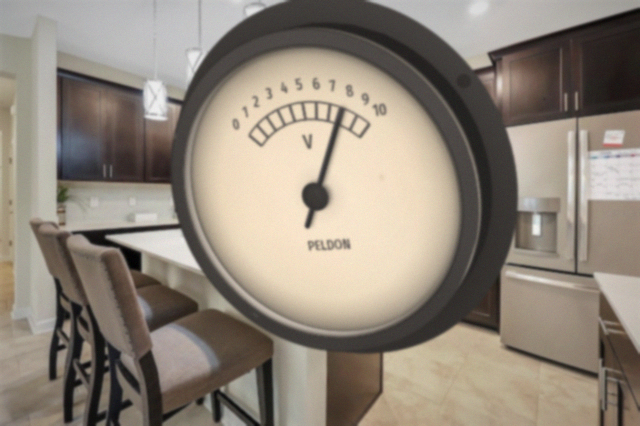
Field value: 8 V
